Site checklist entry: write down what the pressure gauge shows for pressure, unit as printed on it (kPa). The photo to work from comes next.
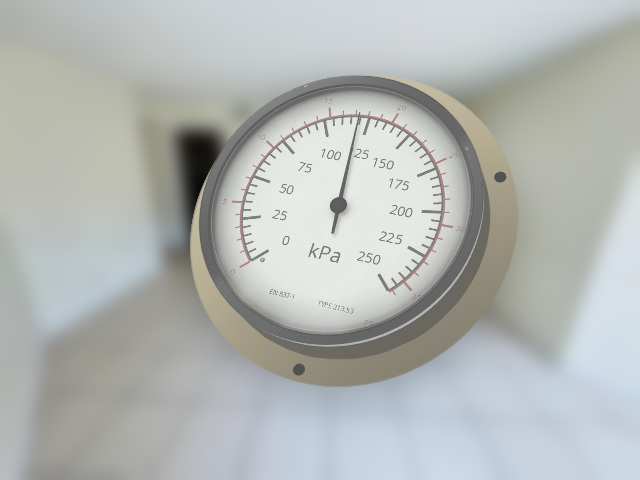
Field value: 120 kPa
